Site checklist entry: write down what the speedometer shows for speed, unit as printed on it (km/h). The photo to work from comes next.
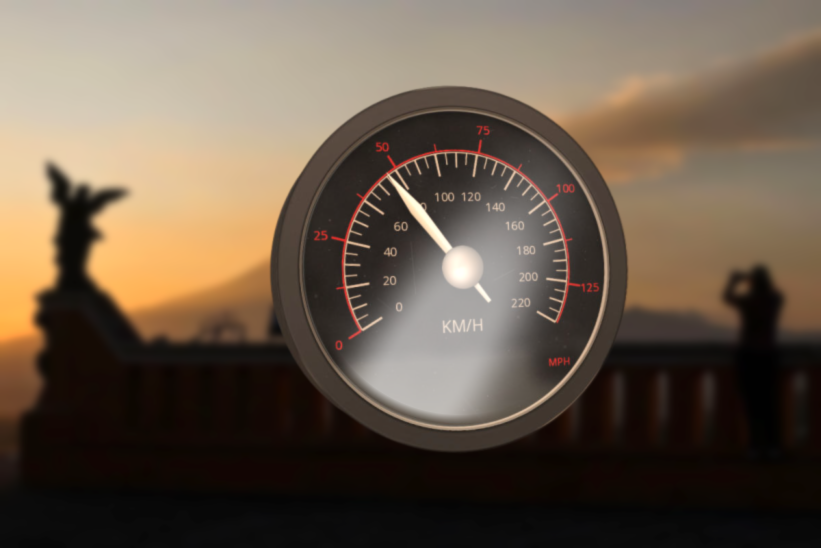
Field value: 75 km/h
